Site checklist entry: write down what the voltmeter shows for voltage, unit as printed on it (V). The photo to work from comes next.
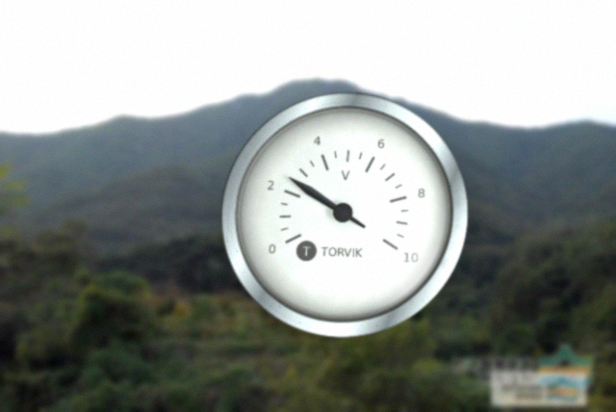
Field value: 2.5 V
